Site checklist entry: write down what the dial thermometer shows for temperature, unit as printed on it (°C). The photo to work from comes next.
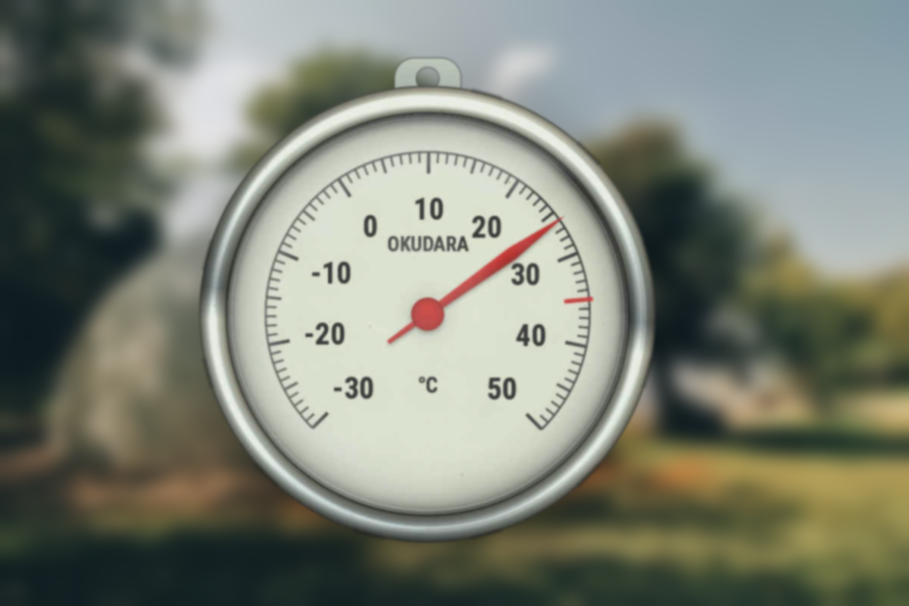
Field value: 26 °C
